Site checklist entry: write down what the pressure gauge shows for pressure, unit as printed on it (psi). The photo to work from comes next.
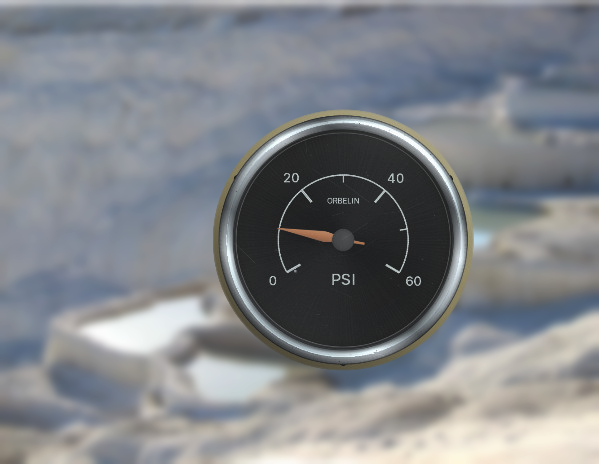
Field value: 10 psi
